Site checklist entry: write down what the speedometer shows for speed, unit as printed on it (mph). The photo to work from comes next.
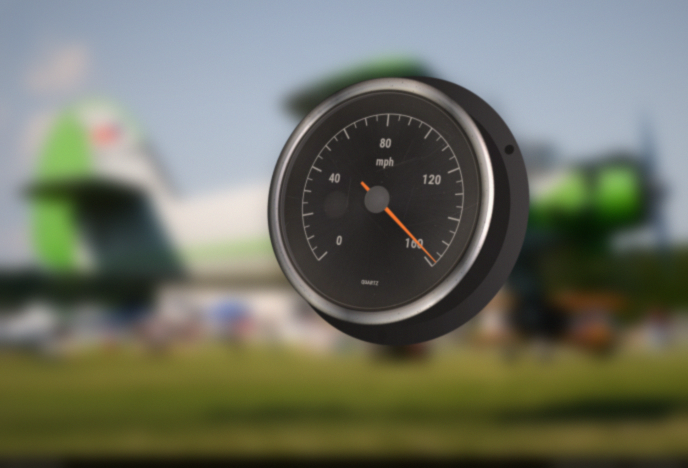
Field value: 157.5 mph
